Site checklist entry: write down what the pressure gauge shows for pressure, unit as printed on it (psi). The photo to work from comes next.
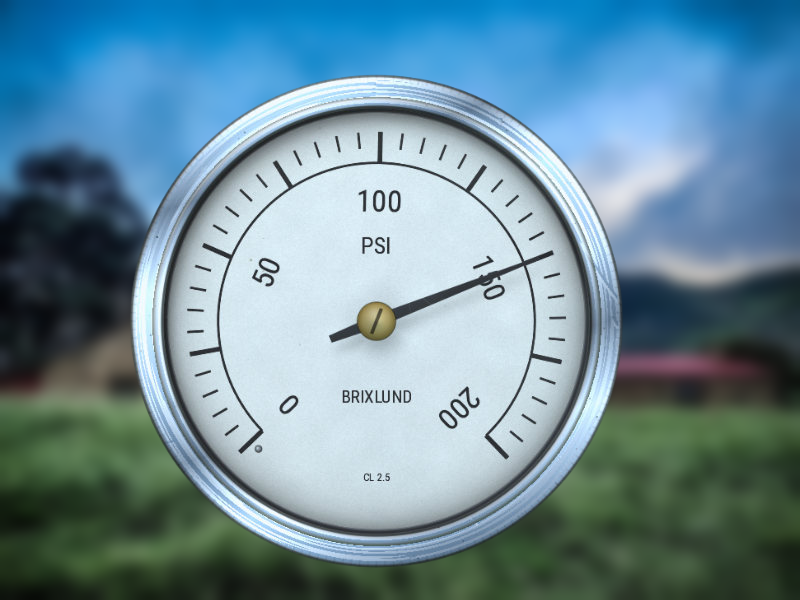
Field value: 150 psi
